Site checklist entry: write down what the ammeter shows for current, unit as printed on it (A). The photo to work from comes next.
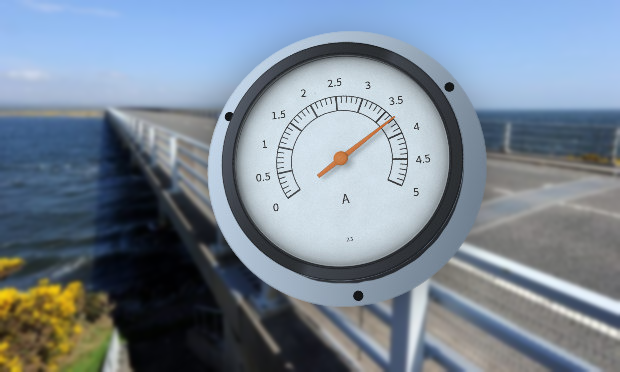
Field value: 3.7 A
